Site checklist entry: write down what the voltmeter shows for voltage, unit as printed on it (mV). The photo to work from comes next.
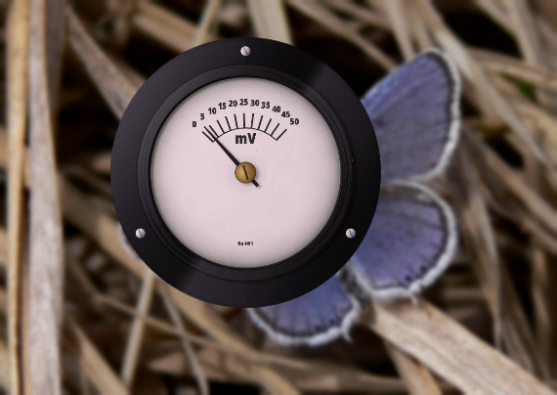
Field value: 2.5 mV
